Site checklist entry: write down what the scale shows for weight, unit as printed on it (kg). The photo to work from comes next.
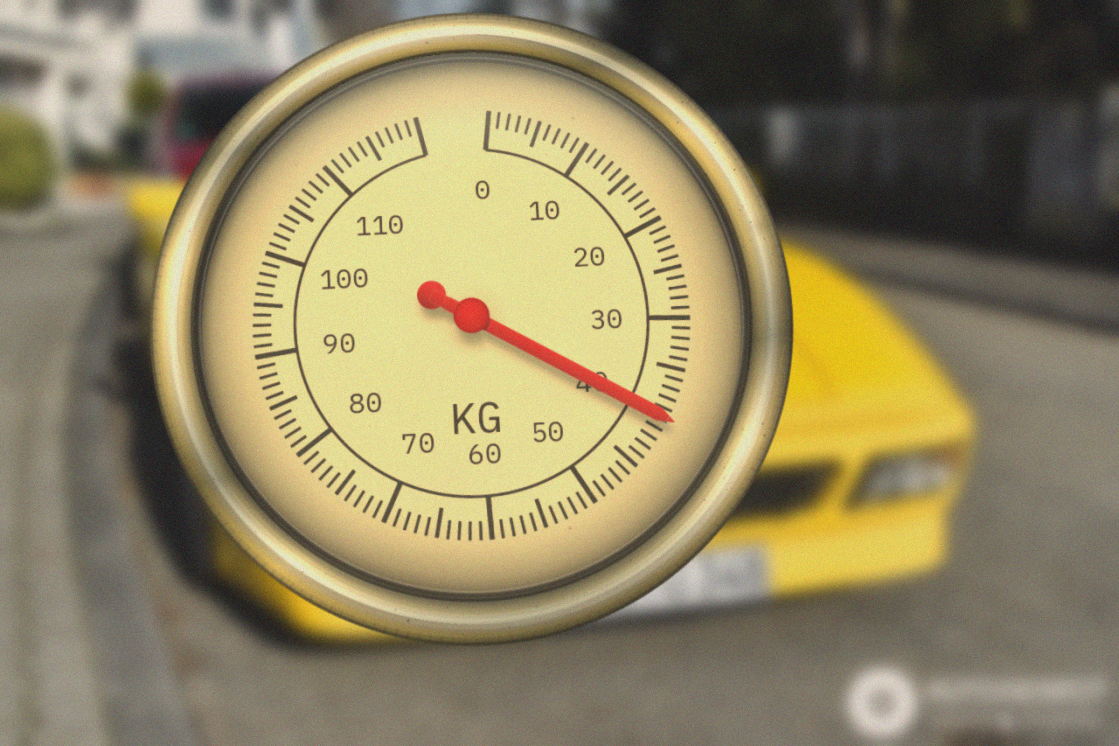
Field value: 40 kg
